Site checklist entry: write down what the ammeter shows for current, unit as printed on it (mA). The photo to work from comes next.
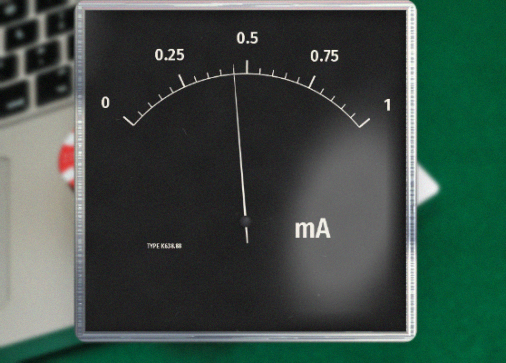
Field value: 0.45 mA
